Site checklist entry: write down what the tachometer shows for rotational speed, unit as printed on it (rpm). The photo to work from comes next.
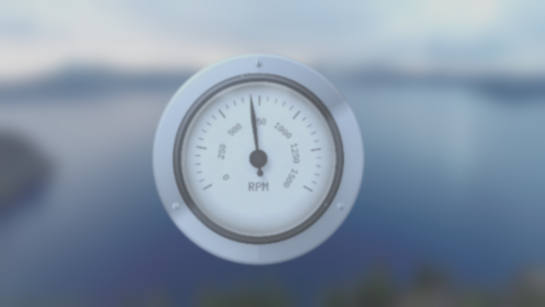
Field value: 700 rpm
